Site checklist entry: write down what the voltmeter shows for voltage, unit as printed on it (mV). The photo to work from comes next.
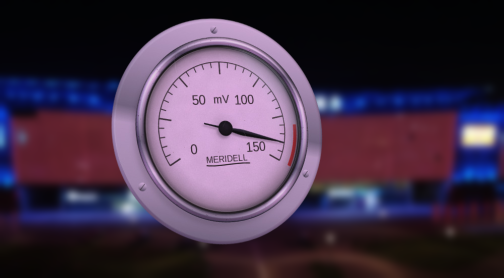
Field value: 140 mV
